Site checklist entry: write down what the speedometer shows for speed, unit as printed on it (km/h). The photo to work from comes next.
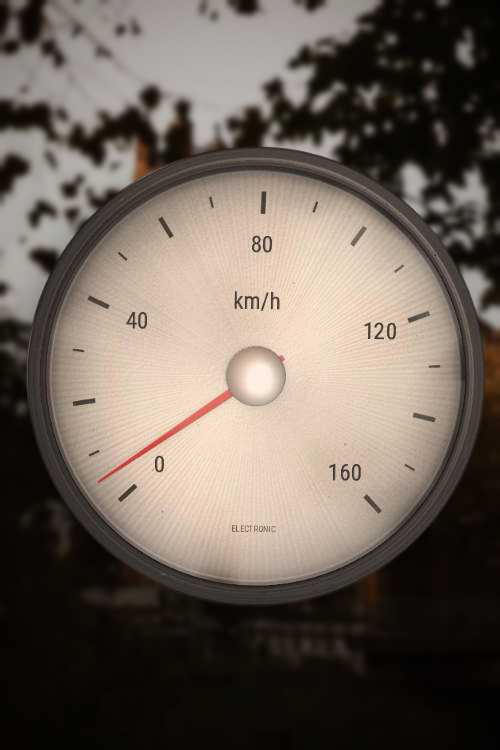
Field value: 5 km/h
